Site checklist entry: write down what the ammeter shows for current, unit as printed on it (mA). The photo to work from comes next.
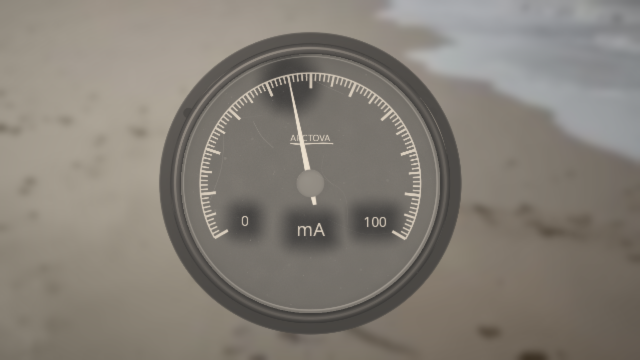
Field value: 45 mA
